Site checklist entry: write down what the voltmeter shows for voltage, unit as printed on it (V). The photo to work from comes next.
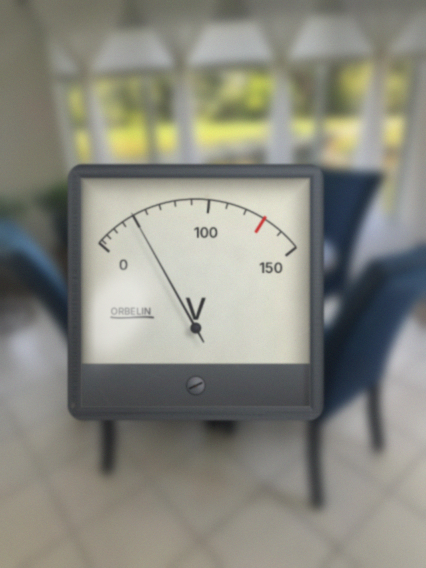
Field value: 50 V
